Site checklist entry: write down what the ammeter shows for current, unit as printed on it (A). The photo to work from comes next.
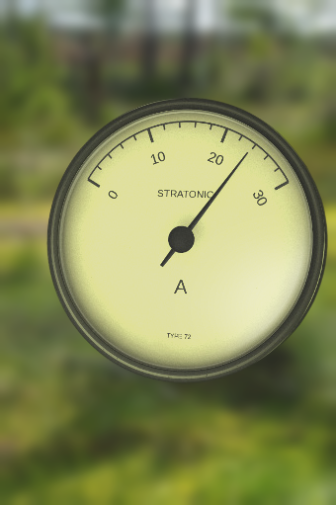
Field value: 24 A
